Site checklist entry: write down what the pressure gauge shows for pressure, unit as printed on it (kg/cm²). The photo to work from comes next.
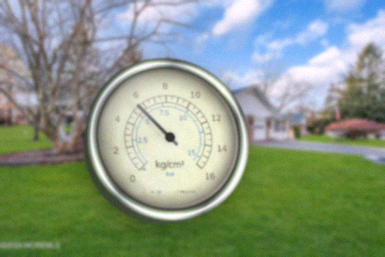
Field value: 5.5 kg/cm²
